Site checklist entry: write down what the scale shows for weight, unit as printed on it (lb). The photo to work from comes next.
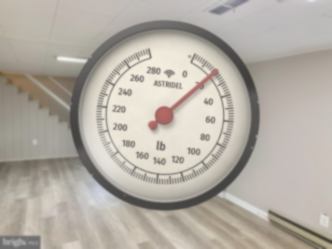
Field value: 20 lb
